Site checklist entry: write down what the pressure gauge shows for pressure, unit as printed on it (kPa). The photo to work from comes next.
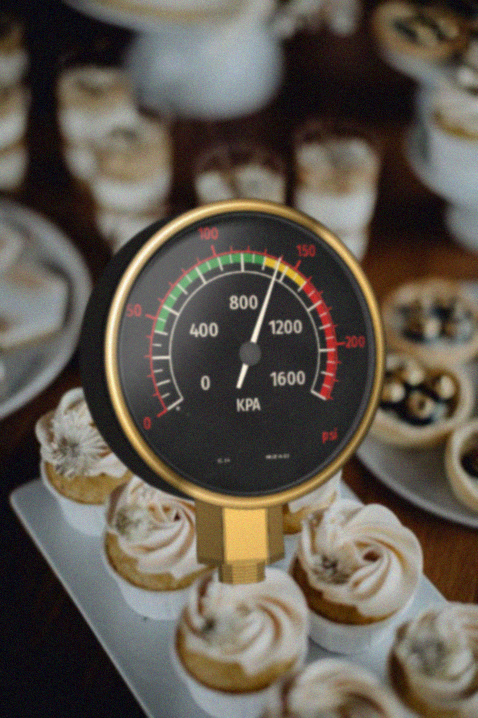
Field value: 950 kPa
